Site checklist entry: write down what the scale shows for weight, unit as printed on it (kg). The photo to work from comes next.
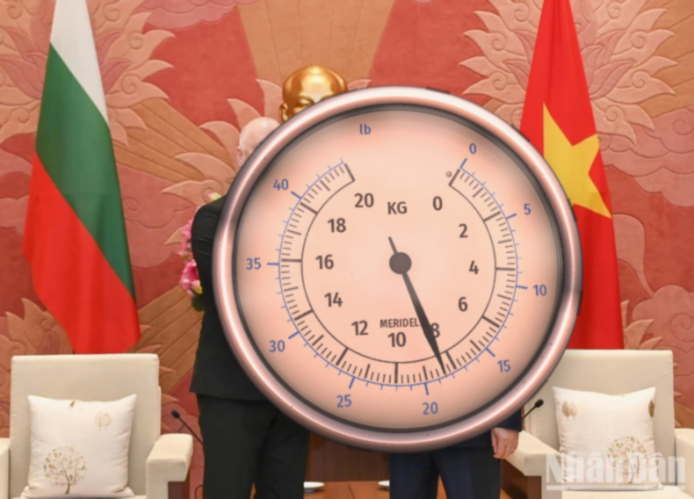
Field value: 8.4 kg
